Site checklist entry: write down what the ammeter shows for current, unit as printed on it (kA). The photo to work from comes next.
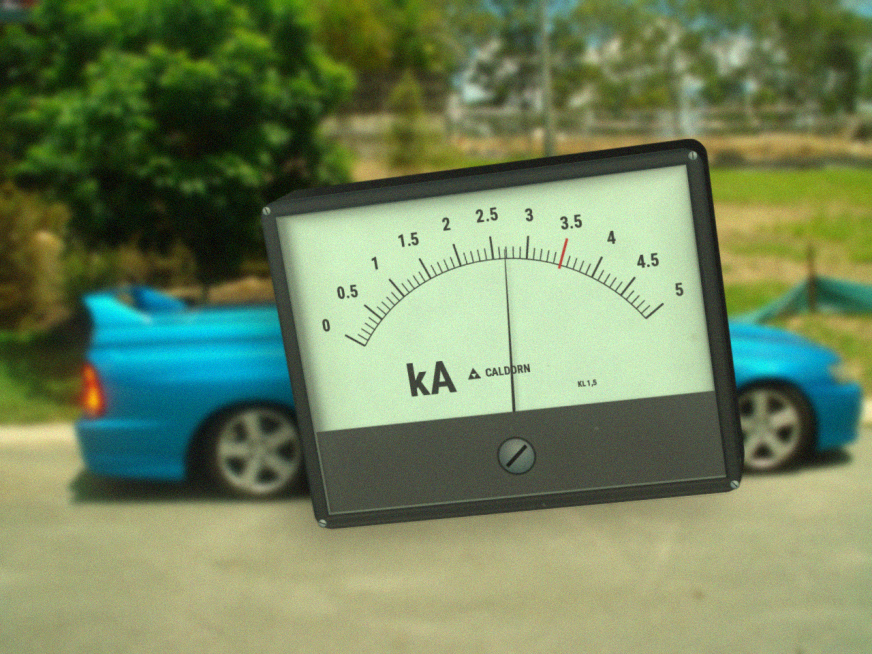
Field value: 2.7 kA
